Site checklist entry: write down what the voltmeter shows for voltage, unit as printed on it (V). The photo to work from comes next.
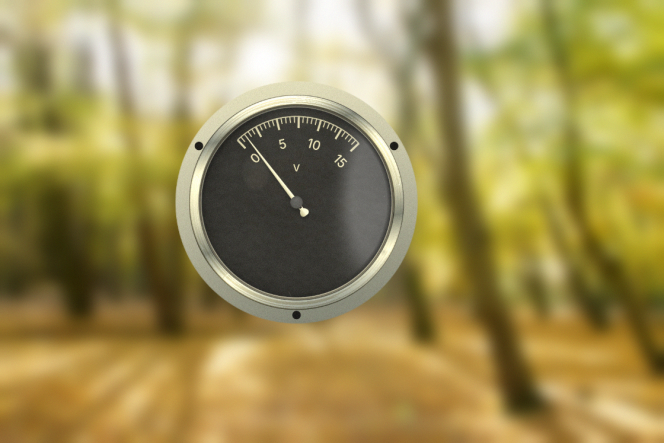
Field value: 1 V
